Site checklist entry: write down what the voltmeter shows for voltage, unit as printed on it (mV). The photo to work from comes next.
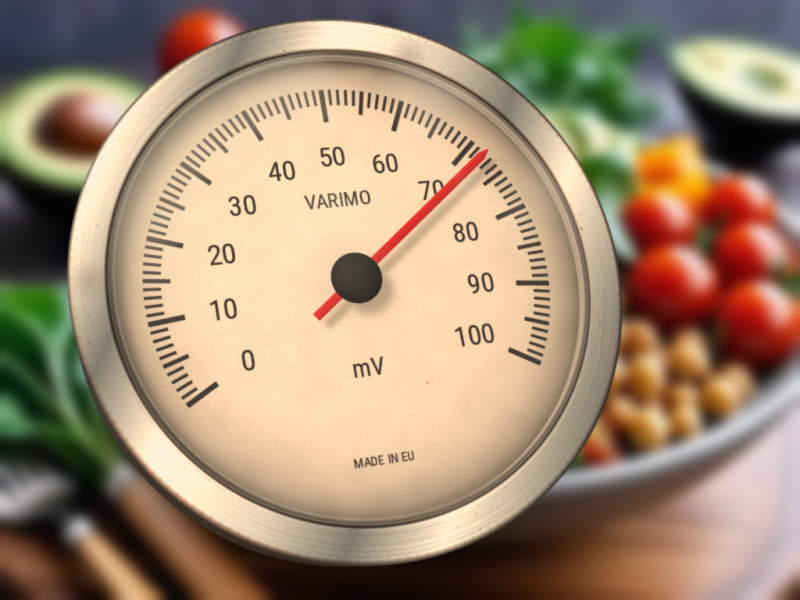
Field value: 72 mV
